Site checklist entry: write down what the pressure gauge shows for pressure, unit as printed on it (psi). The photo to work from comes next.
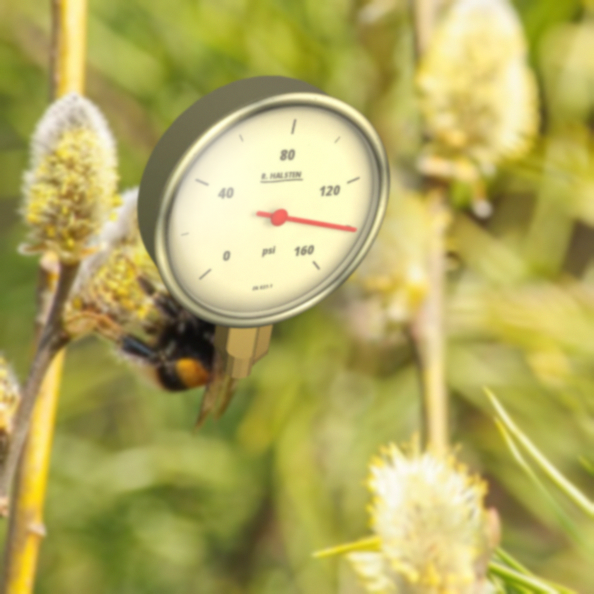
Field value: 140 psi
